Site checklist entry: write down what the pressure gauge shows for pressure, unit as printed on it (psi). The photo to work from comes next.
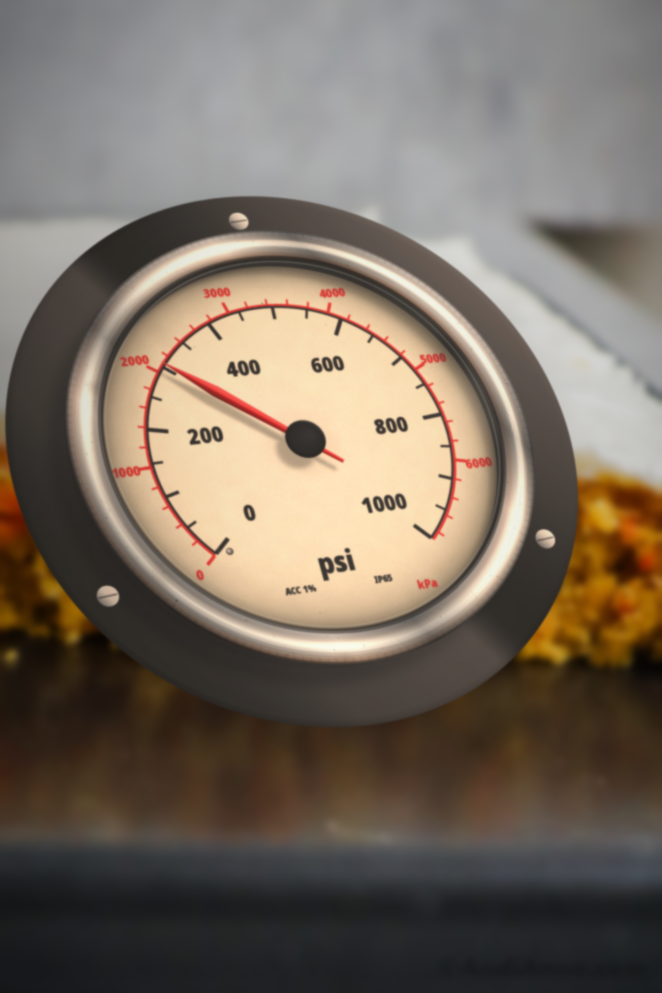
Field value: 300 psi
